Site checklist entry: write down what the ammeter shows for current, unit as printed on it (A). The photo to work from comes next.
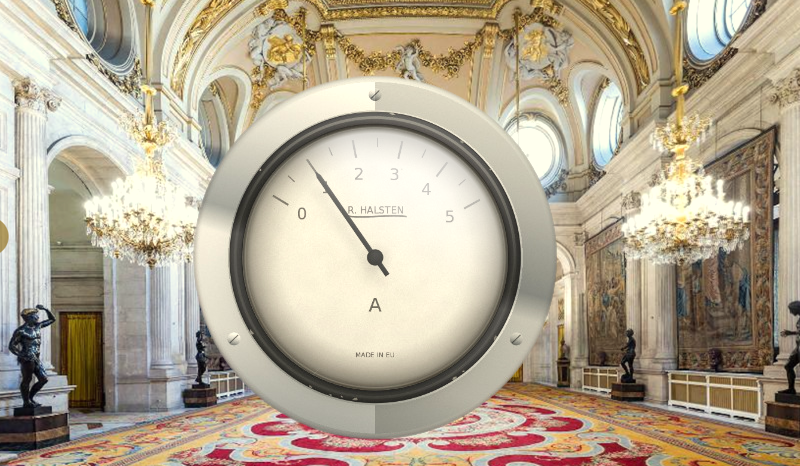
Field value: 1 A
